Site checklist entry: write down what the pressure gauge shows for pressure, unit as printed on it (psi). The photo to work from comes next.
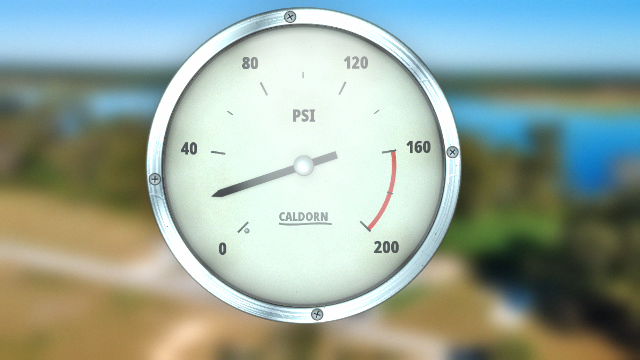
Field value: 20 psi
